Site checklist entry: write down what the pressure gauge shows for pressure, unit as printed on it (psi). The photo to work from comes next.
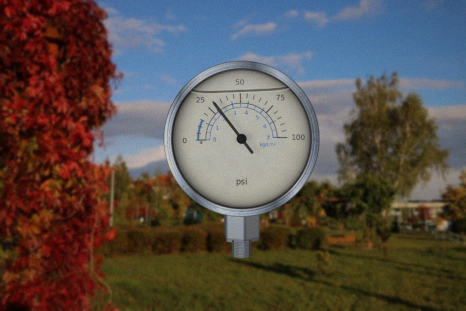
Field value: 30 psi
